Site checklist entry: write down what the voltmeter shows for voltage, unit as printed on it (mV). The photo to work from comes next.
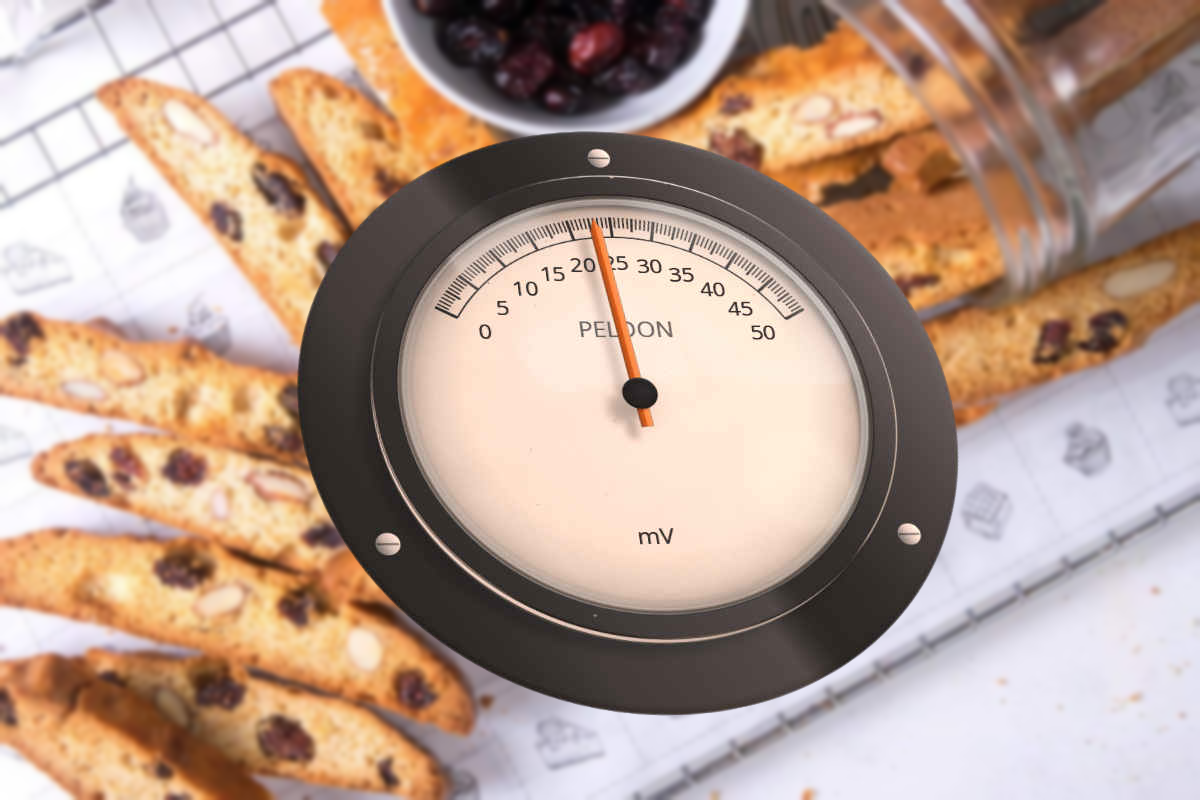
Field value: 22.5 mV
